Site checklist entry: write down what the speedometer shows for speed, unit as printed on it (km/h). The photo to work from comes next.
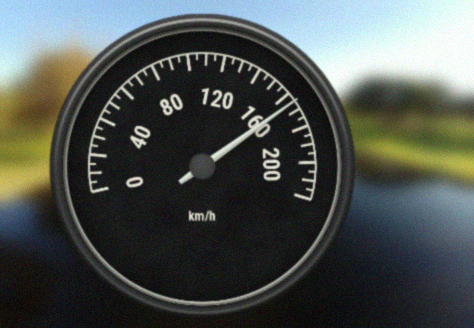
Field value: 165 km/h
